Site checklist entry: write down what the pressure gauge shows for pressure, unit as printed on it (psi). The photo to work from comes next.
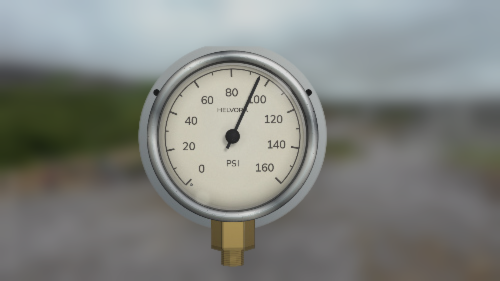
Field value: 95 psi
